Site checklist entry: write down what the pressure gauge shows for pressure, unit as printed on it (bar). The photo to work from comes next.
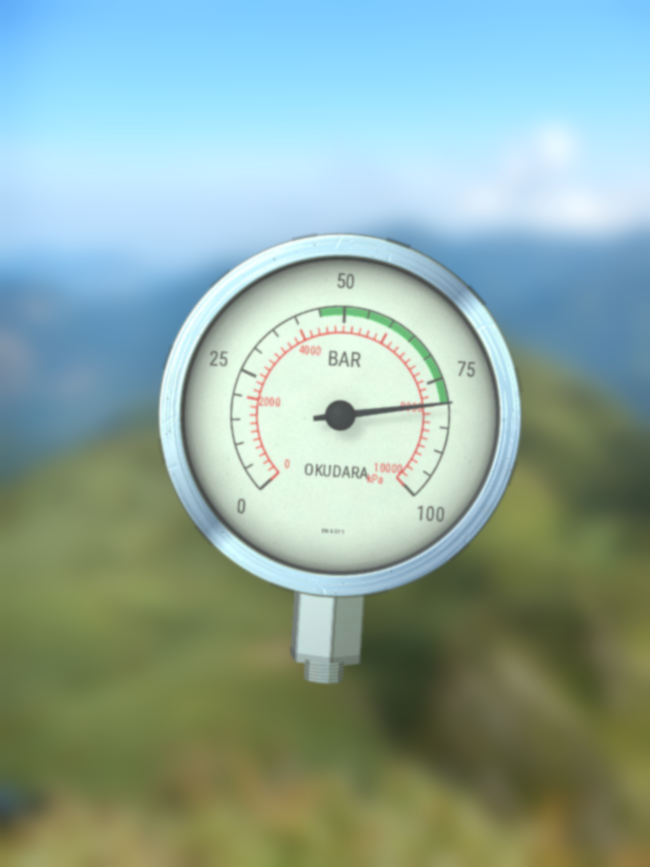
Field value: 80 bar
